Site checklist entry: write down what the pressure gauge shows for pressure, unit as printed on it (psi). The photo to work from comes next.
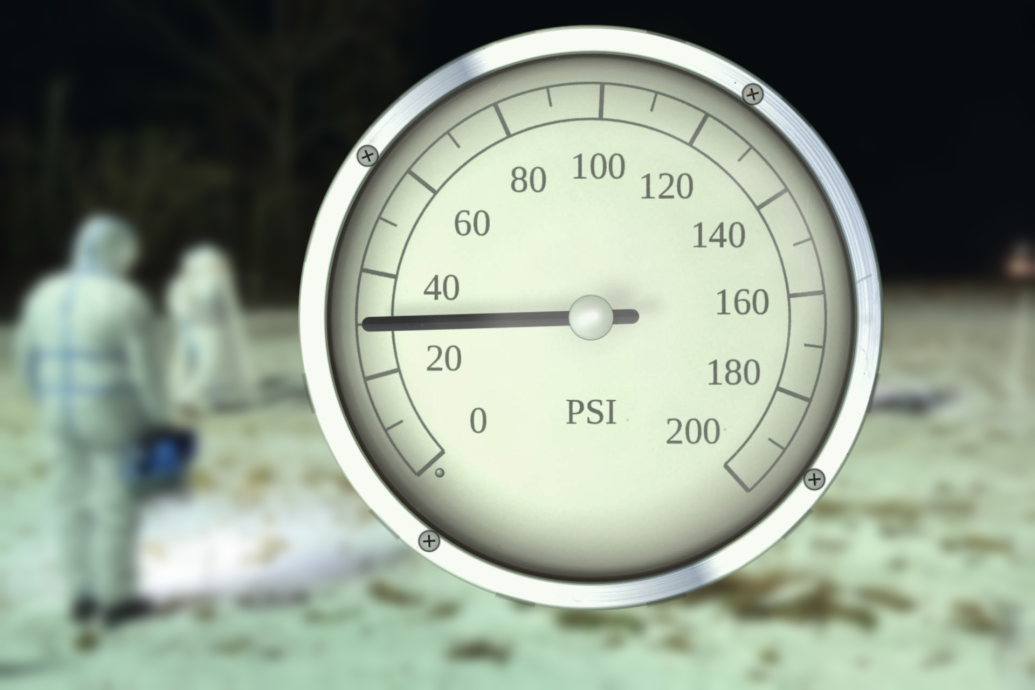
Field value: 30 psi
